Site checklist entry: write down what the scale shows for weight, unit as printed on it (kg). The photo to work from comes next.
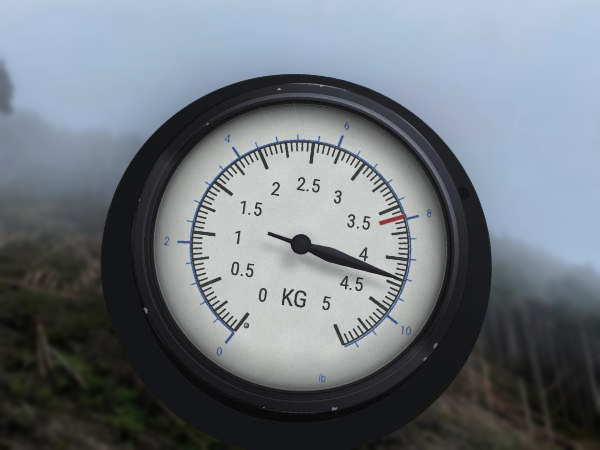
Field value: 4.2 kg
